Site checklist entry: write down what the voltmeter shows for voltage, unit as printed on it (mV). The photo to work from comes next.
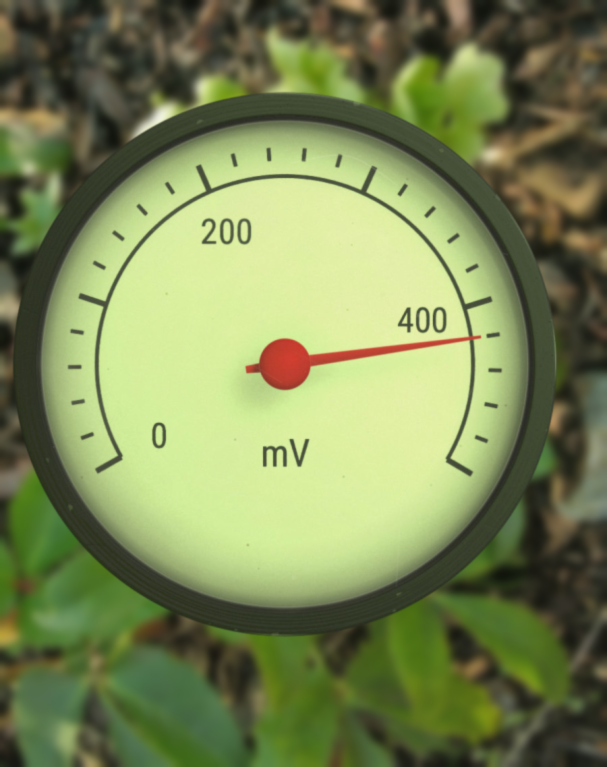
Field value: 420 mV
